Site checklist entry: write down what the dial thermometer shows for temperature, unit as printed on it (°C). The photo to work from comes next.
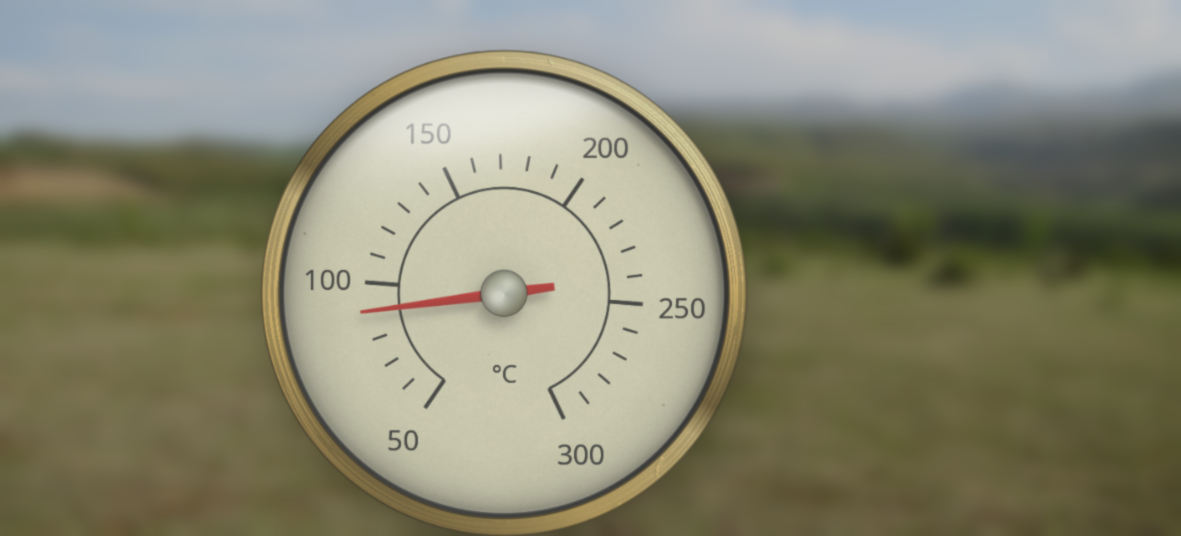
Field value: 90 °C
